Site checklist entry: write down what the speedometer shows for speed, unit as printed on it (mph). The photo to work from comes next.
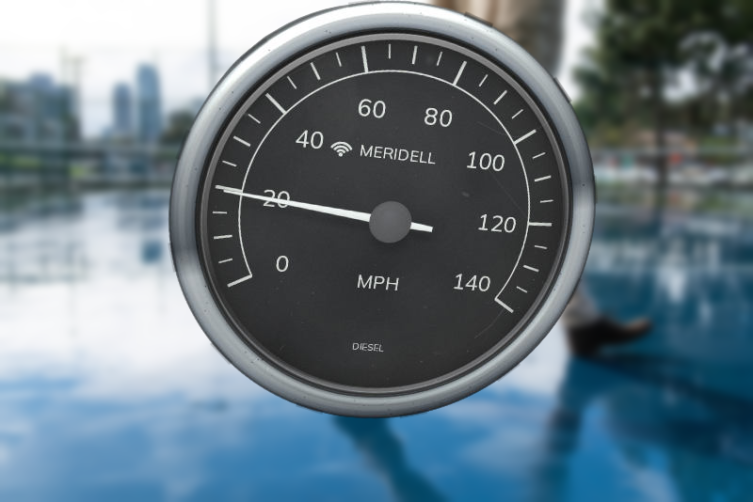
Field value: 20 mph
